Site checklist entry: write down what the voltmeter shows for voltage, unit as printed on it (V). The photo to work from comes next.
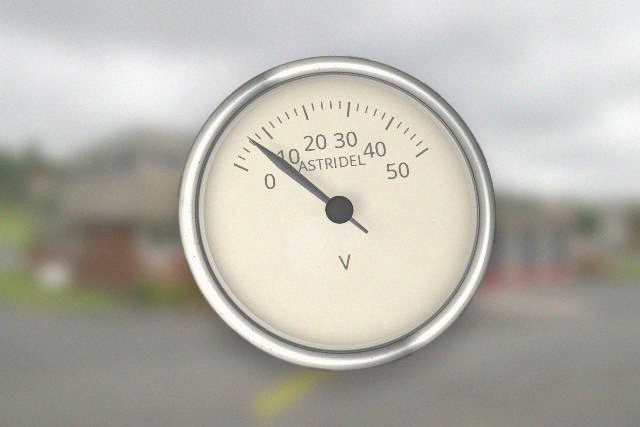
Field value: 6 V
